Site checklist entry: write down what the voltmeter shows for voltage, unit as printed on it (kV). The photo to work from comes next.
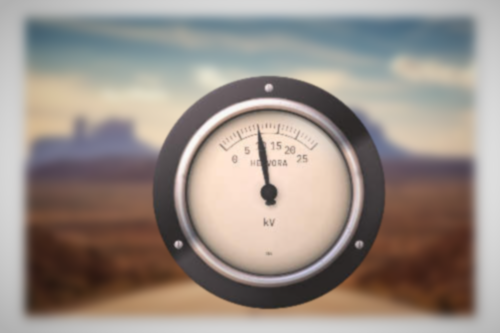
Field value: 10 kV
